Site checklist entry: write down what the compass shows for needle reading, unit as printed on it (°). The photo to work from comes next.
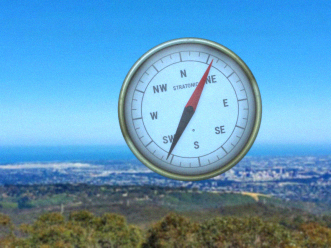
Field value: 35 °
